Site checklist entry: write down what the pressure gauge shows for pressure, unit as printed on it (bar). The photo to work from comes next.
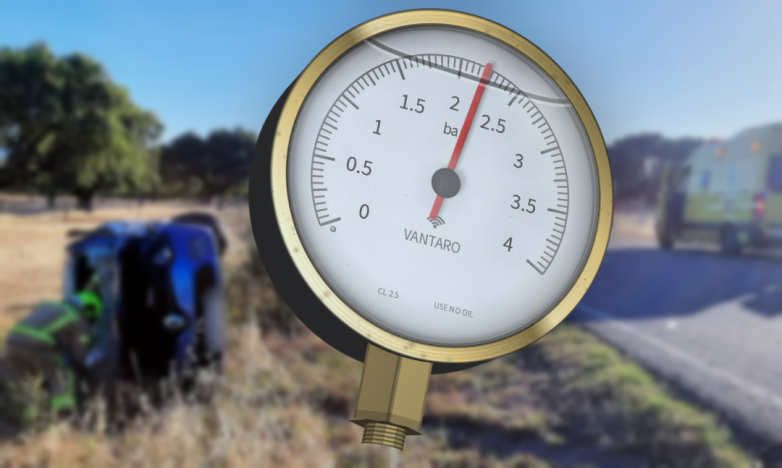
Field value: 2.2 bar
